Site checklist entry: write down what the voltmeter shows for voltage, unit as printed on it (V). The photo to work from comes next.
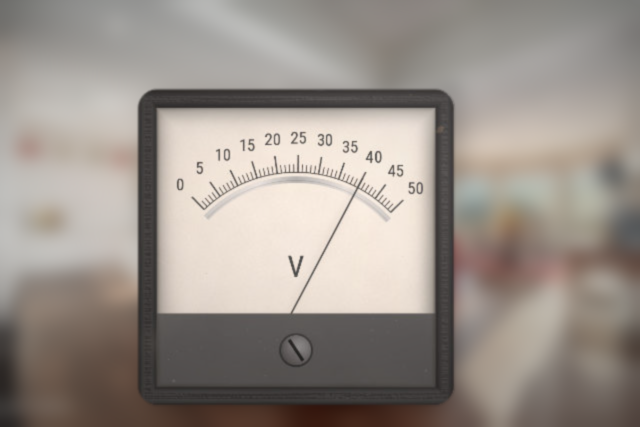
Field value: 40 V
